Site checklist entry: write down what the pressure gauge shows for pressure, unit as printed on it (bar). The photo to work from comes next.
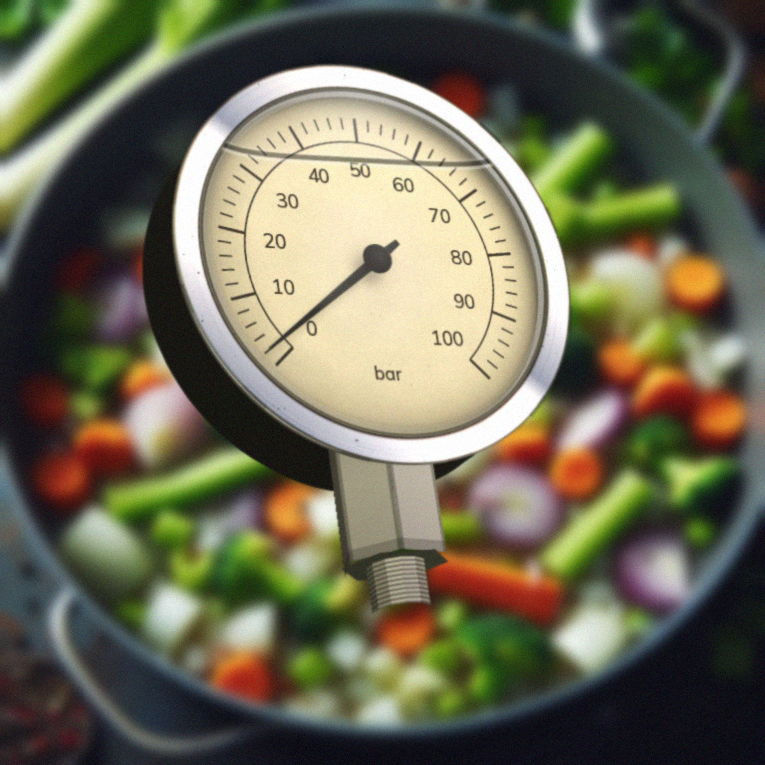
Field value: 2 bar
